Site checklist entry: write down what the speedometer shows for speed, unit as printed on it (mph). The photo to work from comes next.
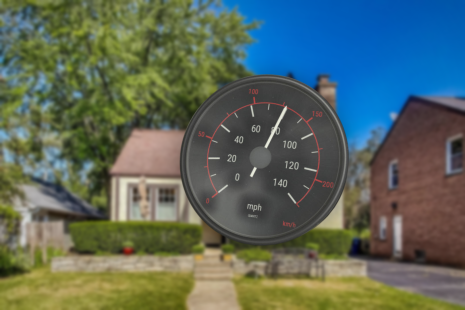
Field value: 80 mph
